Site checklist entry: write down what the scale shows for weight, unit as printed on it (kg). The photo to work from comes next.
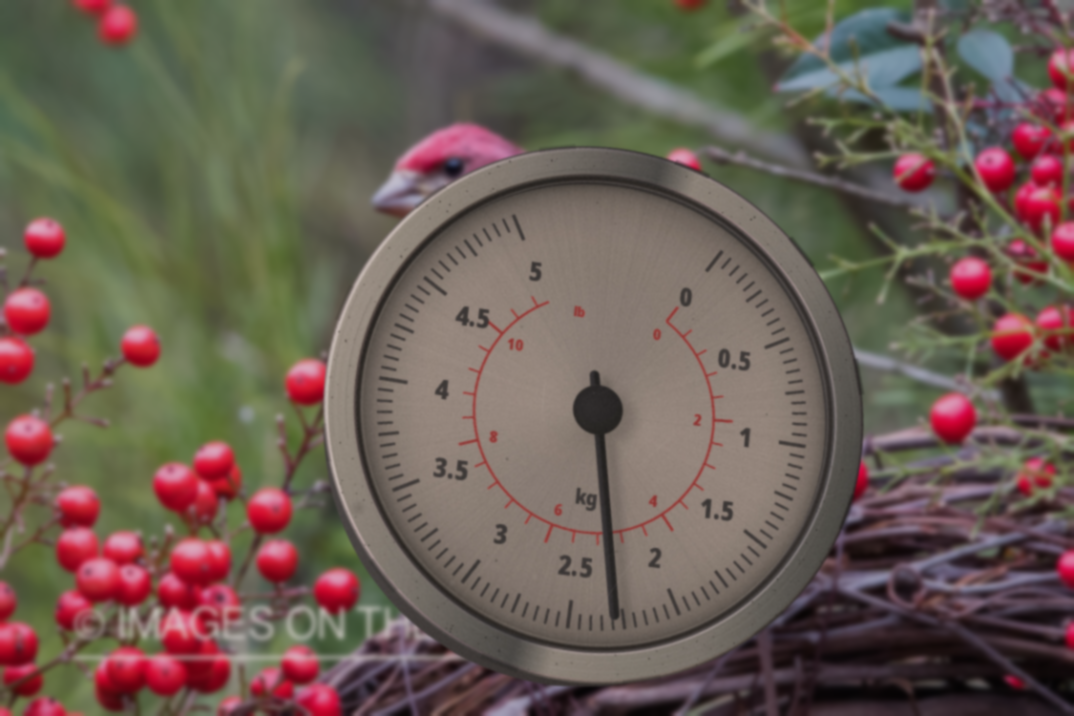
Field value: 2.3 kg
